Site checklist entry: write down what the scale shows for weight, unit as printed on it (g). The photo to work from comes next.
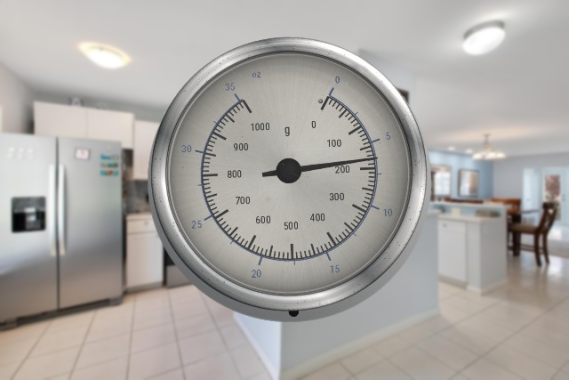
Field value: 180 g
